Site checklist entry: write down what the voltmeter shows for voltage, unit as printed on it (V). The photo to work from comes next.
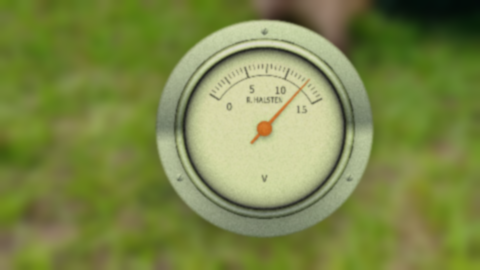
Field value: 12.5 V
